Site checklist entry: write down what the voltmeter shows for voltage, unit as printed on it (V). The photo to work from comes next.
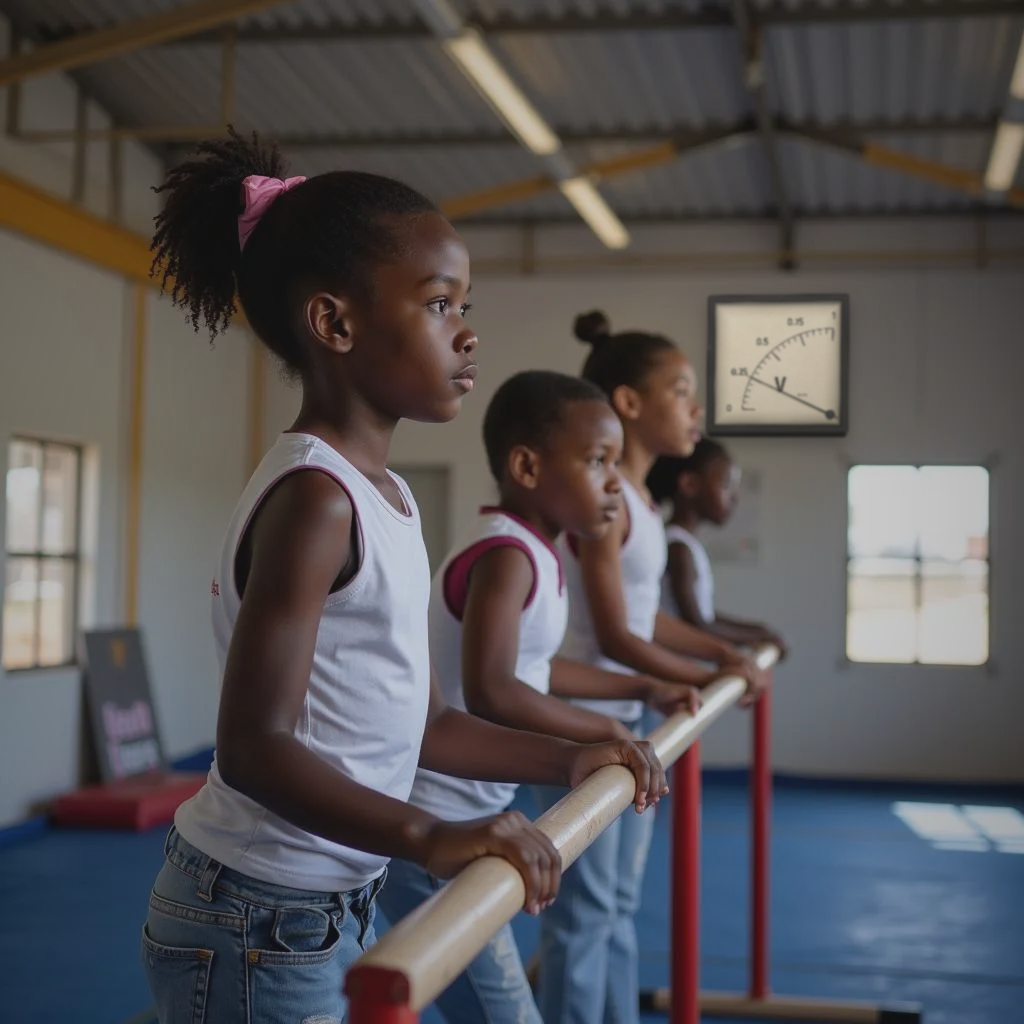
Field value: 0.25 V
